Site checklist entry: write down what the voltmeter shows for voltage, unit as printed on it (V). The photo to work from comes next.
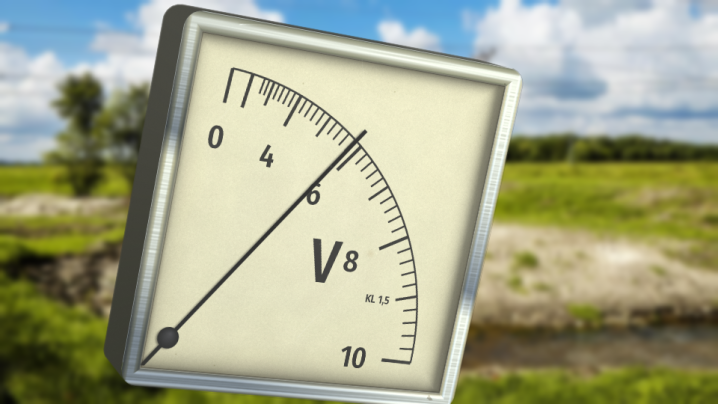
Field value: 5.8 V
